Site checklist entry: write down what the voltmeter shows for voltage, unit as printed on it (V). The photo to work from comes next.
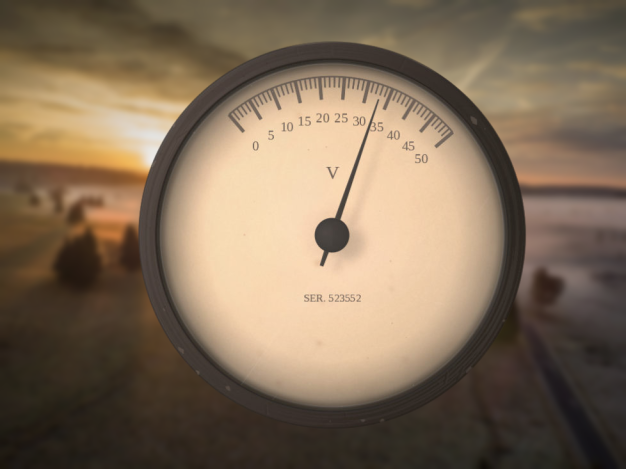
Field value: 33 V
